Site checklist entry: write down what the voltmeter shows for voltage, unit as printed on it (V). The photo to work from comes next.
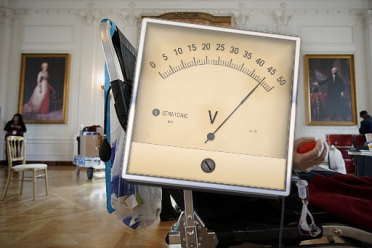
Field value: 45 V
